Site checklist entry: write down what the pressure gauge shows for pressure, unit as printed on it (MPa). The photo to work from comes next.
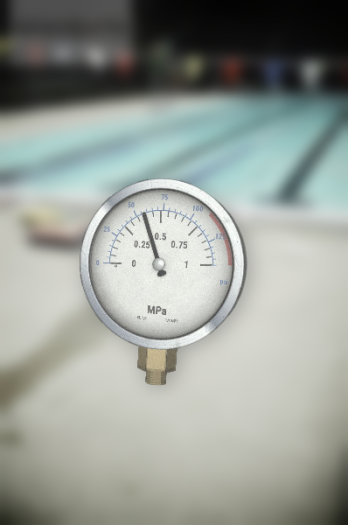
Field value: 0.4 MPa
